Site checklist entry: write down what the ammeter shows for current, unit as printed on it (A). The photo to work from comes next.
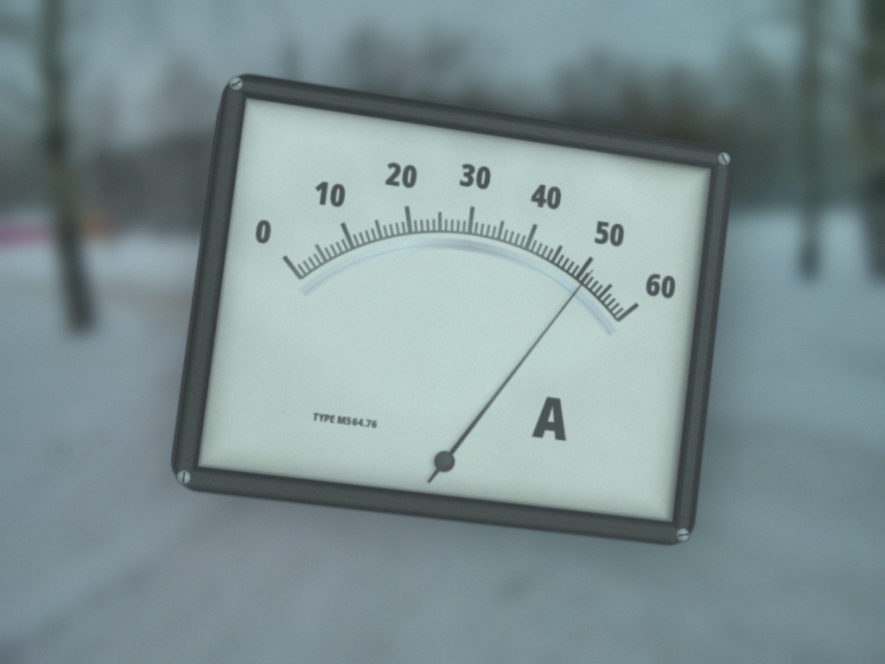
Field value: 51 A
